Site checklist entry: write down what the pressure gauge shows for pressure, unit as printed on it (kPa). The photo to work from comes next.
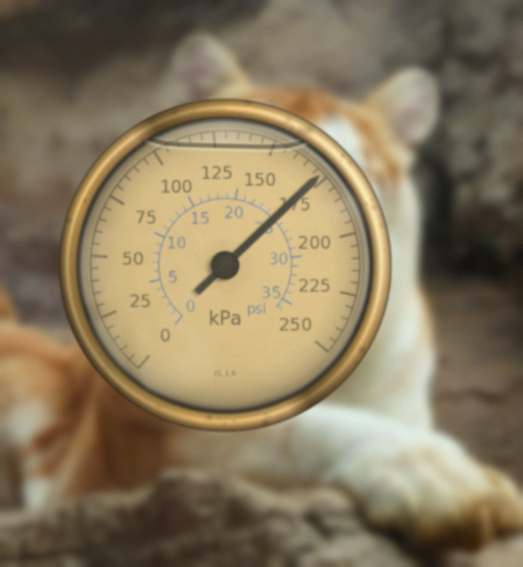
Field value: 172.5 kPa
